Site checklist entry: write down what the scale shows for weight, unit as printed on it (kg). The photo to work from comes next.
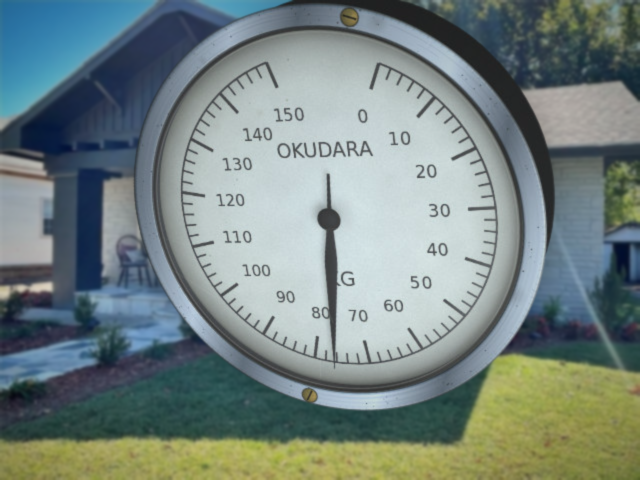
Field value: 76 kg
